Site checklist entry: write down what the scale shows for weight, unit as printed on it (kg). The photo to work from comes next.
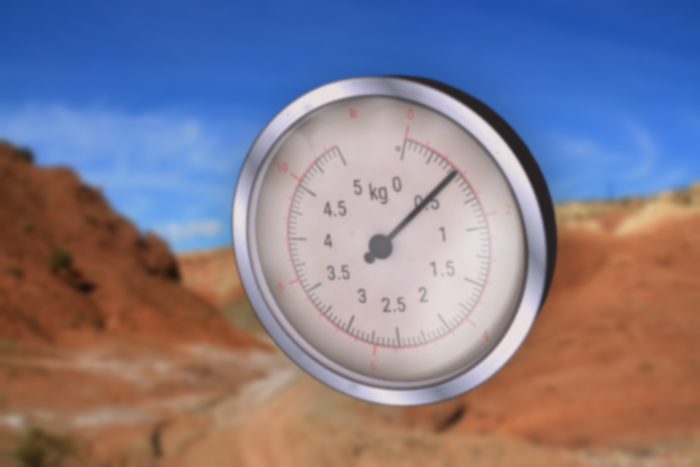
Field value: 0.5 kg
